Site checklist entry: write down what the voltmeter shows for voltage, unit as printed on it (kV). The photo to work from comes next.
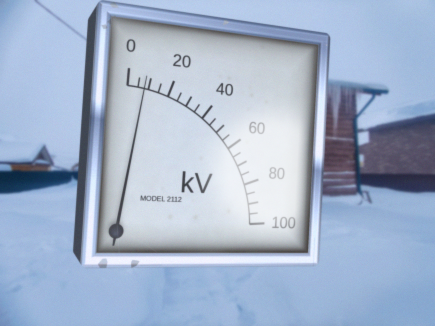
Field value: 7.5 kV
